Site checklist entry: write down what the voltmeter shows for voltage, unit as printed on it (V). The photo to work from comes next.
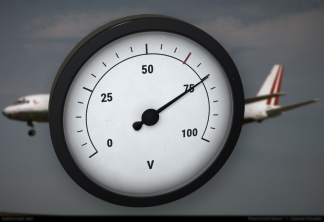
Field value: 75 V
